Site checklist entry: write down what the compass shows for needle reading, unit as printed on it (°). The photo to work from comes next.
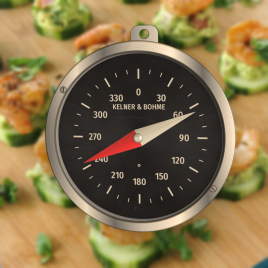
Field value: 245 °
